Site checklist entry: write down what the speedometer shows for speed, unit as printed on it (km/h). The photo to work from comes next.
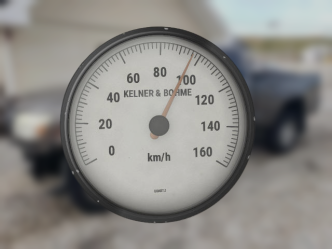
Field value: 96 km/h
